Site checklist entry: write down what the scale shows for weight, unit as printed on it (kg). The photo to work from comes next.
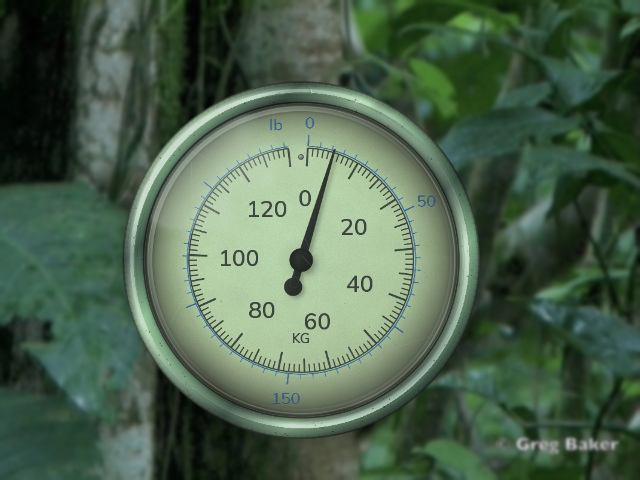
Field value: 5 kg
